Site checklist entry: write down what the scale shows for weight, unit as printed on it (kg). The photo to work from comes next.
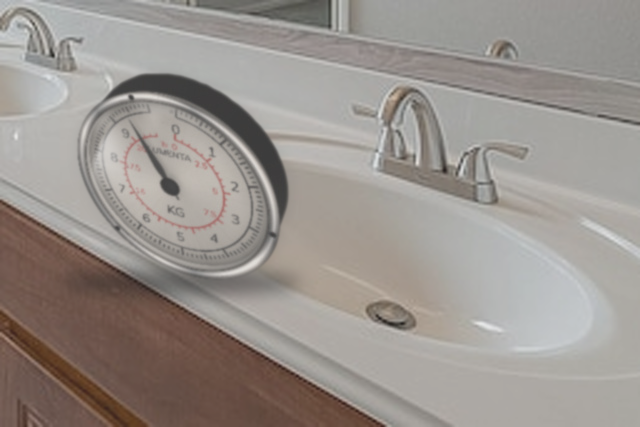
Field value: 9.5 kg
